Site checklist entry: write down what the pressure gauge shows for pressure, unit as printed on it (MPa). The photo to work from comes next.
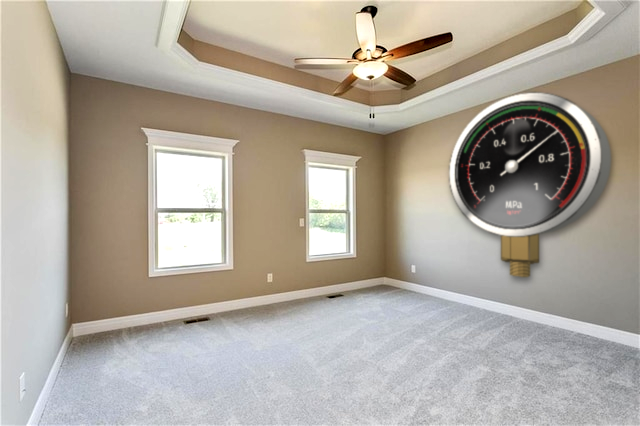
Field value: 0.7 MPa
